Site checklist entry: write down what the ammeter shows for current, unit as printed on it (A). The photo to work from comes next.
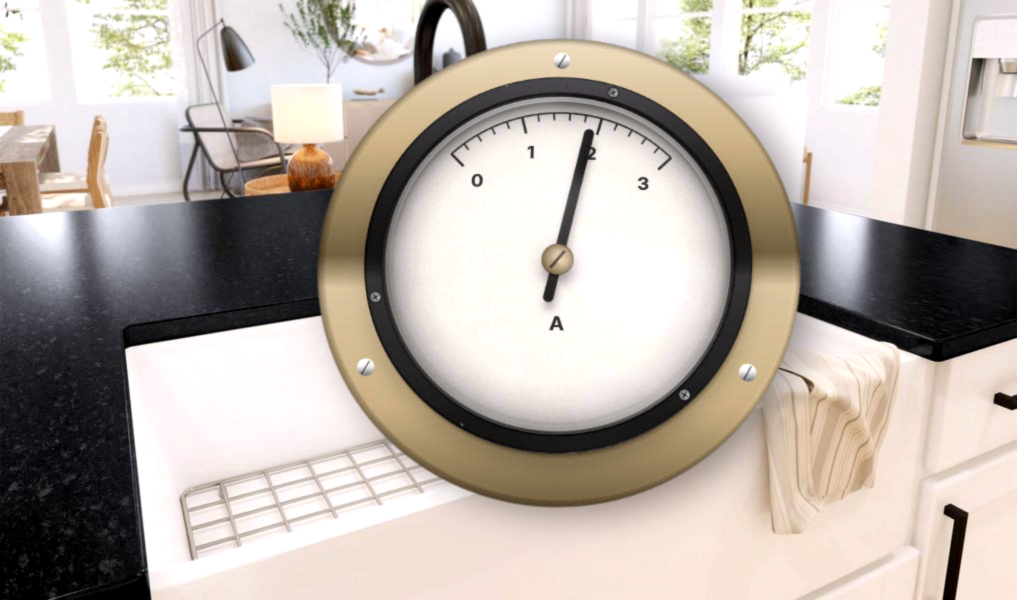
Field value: 1.9 A
